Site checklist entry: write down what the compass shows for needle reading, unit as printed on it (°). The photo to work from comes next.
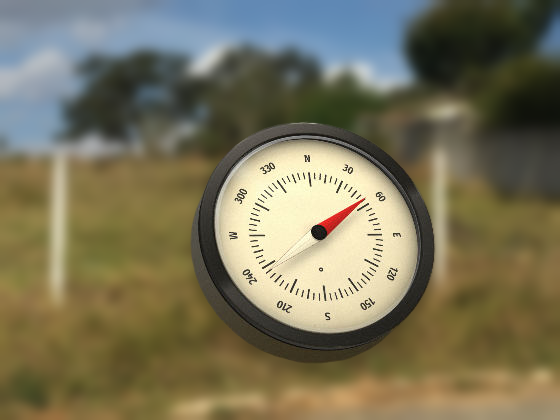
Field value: 55 °
